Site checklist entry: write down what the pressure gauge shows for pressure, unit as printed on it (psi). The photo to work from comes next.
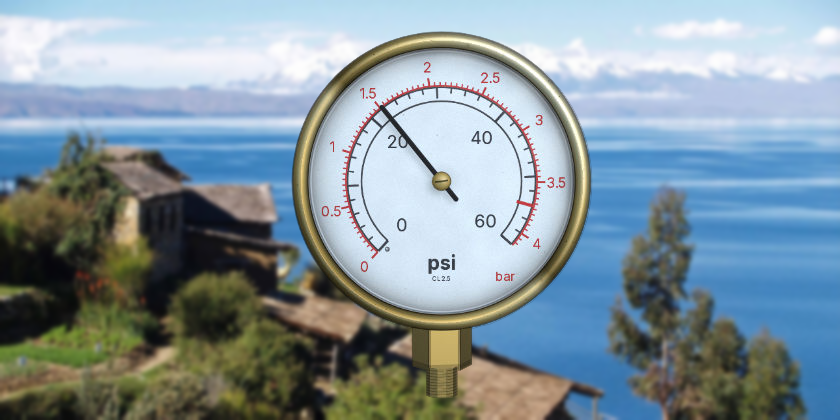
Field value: 22 psi
